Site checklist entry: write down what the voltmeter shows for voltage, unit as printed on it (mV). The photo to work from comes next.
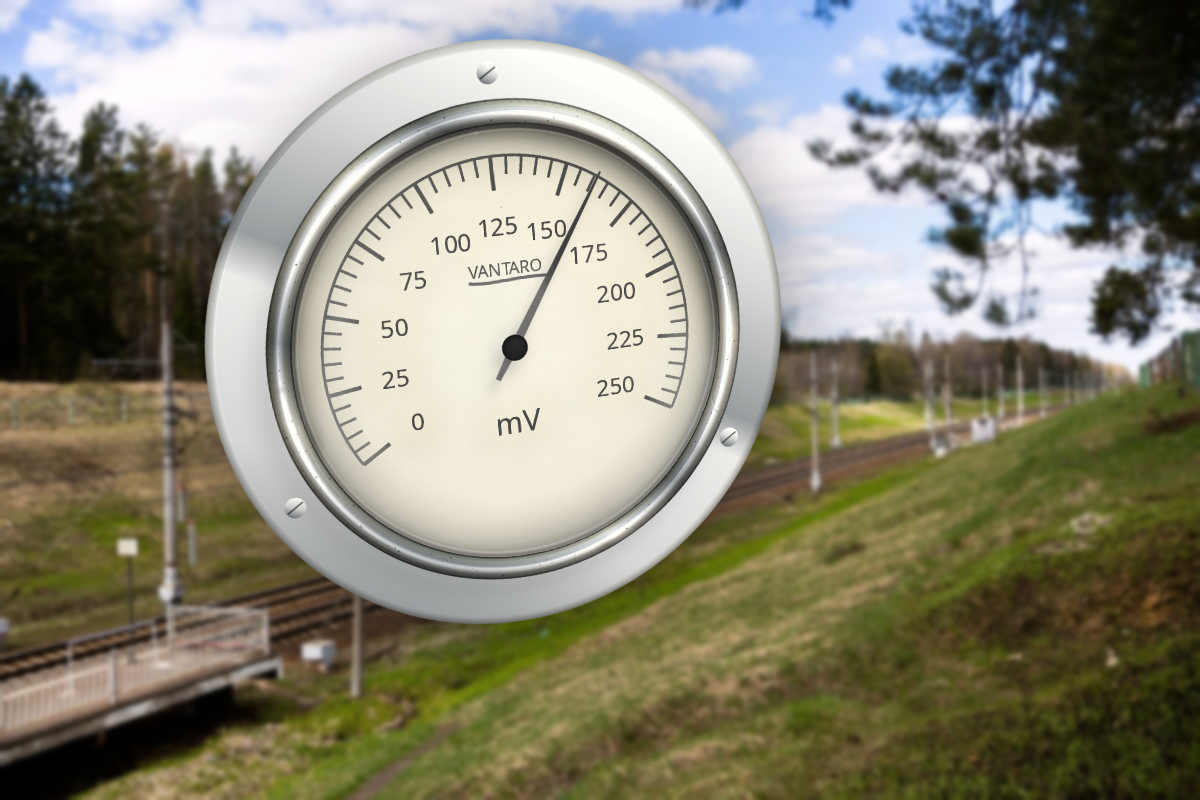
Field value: 160 mV
